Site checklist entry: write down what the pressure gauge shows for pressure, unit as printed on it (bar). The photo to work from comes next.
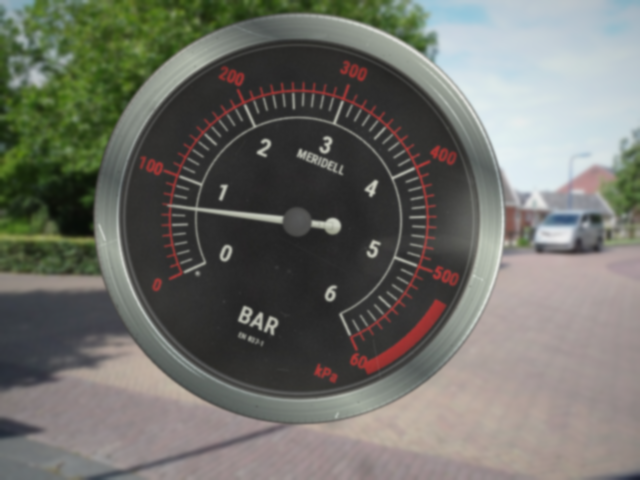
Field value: 0.7 bar
